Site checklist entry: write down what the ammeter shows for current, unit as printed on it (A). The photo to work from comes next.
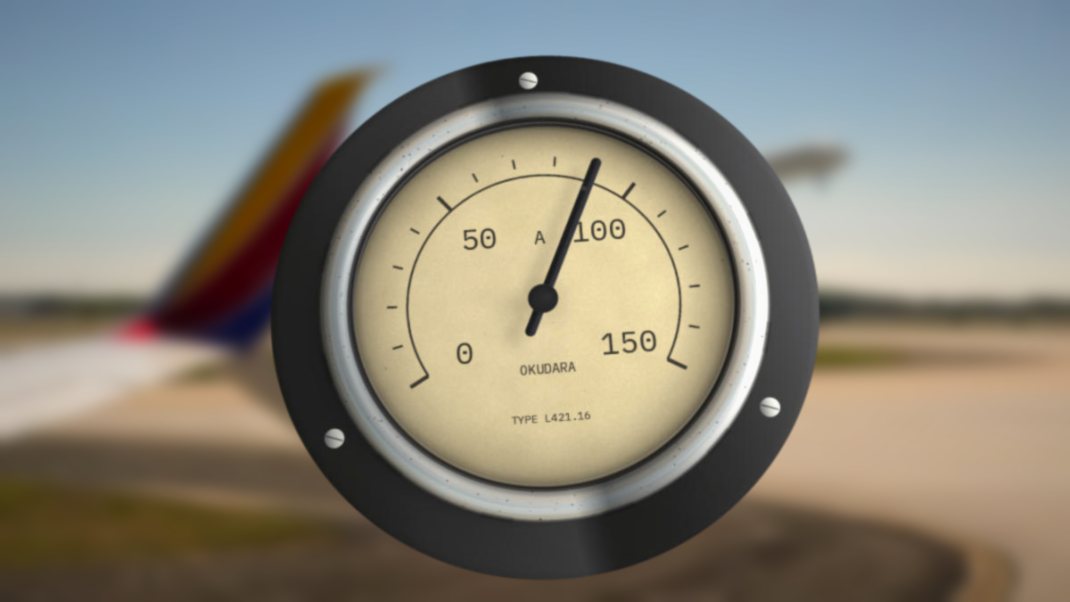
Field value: 90 A
